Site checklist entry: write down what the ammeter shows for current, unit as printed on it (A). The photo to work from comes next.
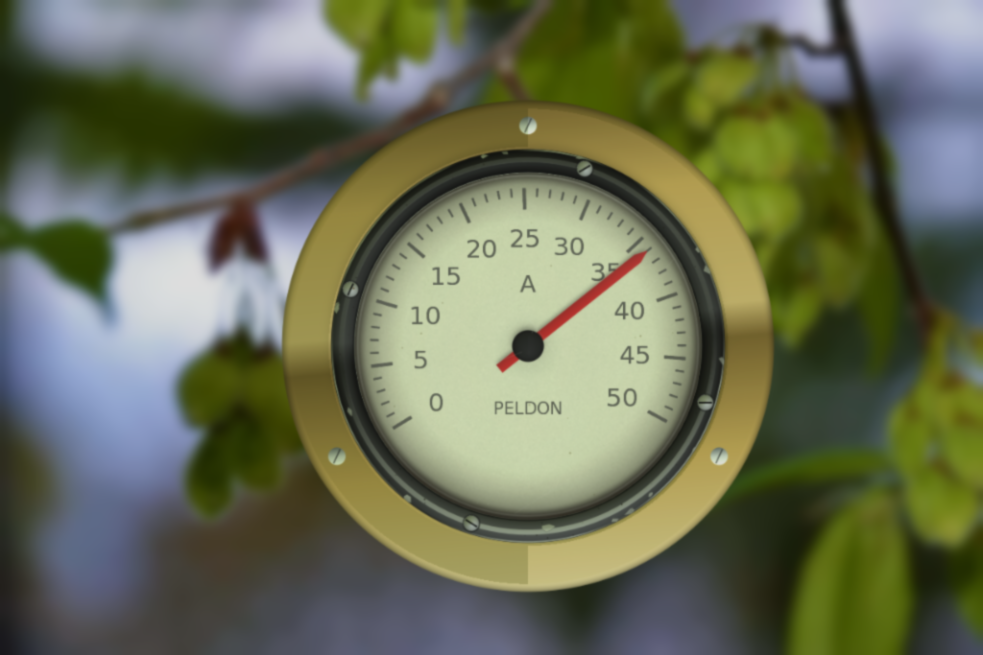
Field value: 36 A
